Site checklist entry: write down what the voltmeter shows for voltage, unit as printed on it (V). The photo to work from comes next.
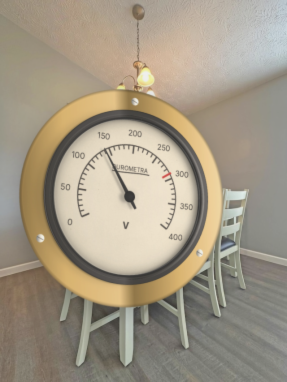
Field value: 140 V
